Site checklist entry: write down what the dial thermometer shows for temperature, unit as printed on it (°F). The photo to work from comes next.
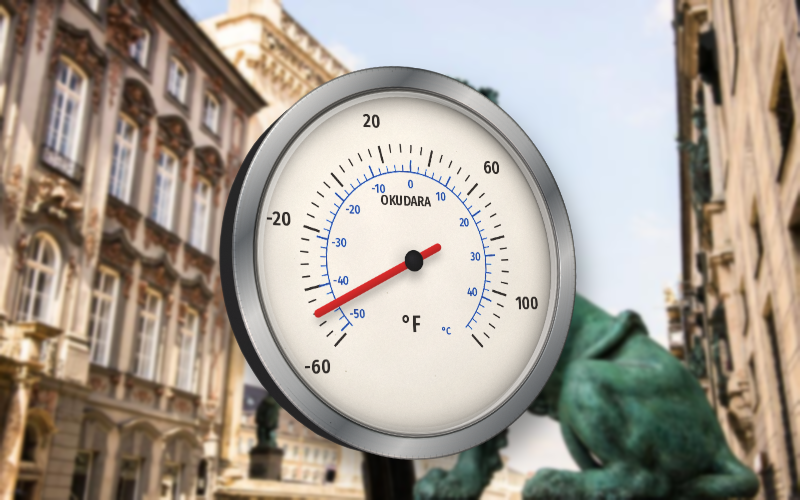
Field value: -48 °F
